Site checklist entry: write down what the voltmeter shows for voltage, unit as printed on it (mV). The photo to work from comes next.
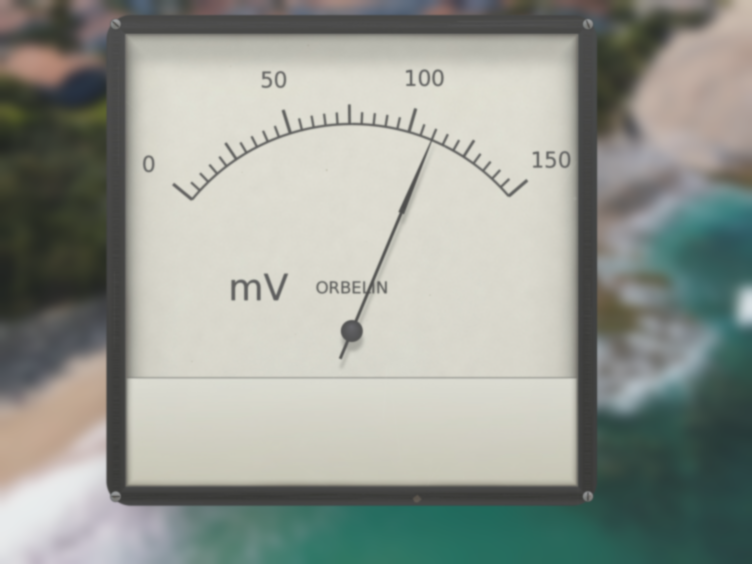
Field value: 110 mV
